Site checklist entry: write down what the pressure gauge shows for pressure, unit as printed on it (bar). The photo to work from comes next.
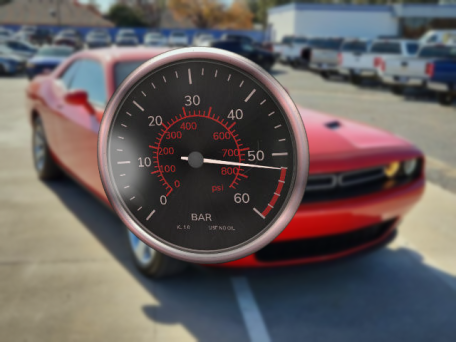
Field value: 52 bar
